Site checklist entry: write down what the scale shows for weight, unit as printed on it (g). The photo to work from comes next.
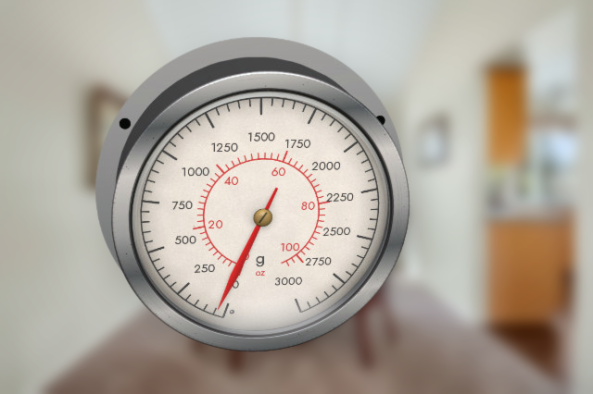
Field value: 50 g
